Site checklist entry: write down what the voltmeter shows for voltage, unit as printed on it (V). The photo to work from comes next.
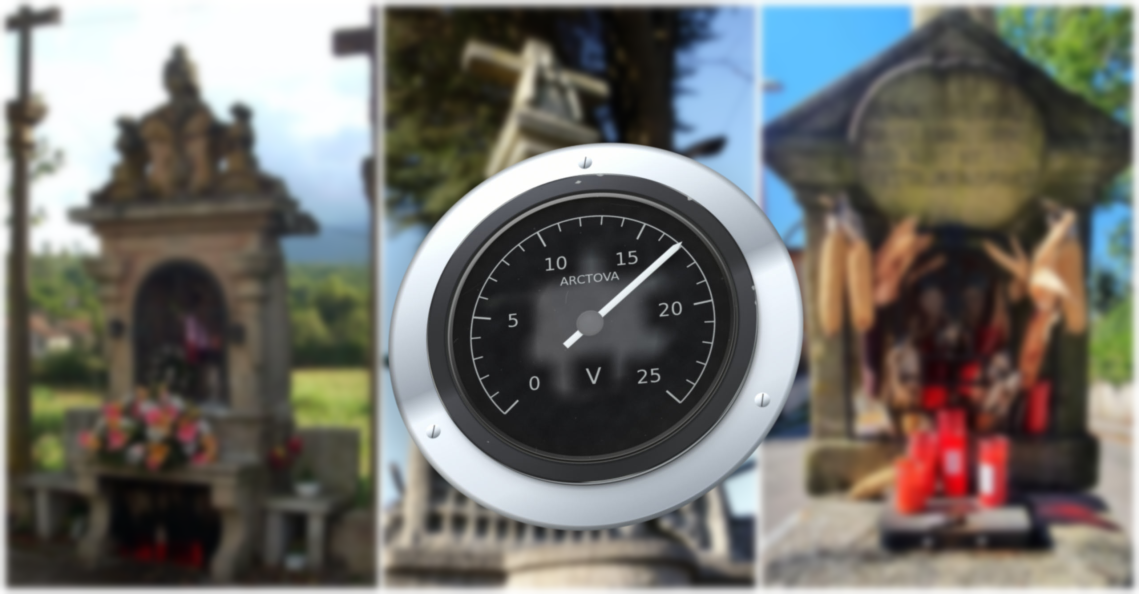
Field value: 17 V
